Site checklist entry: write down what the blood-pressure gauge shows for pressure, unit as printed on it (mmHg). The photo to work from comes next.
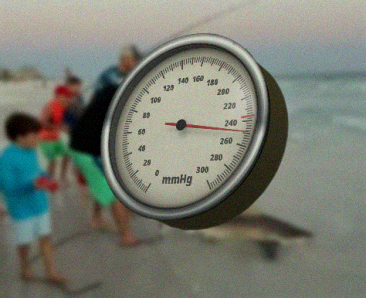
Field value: 250 mmHg
